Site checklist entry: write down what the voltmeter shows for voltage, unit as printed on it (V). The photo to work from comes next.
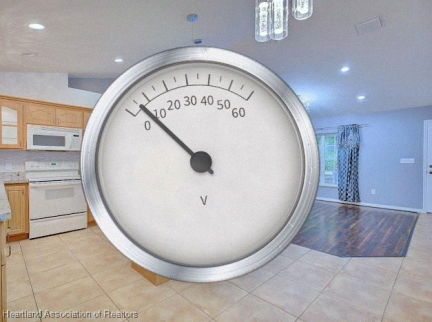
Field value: 5 V
